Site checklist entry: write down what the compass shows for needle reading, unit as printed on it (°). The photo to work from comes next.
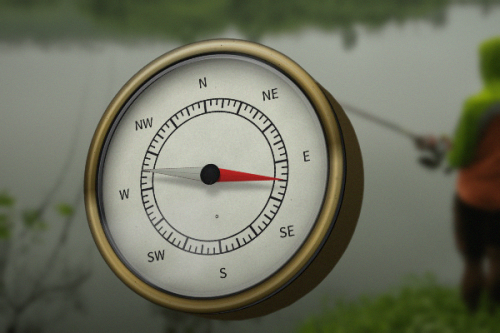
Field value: 105 °
